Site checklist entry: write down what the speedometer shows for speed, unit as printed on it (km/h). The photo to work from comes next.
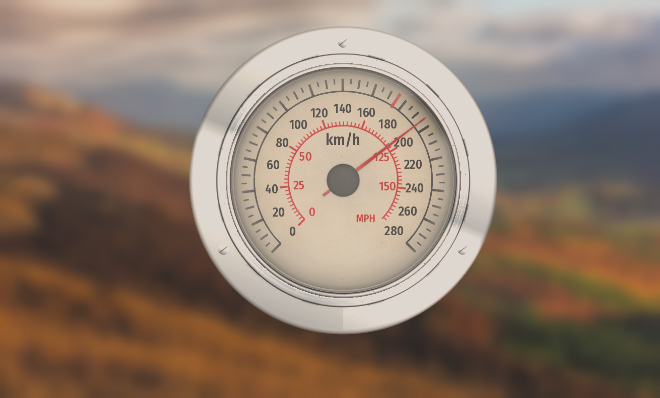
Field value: 195 km/h
